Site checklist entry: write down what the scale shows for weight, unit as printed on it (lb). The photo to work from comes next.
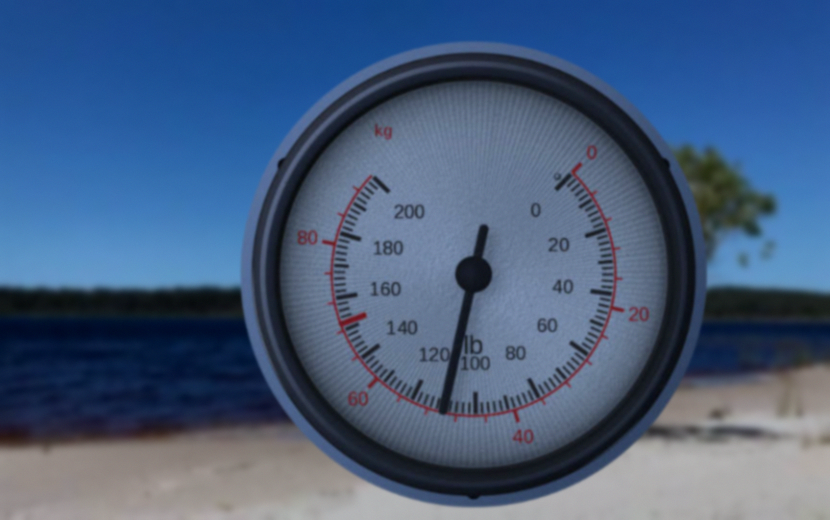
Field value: 110 lb
